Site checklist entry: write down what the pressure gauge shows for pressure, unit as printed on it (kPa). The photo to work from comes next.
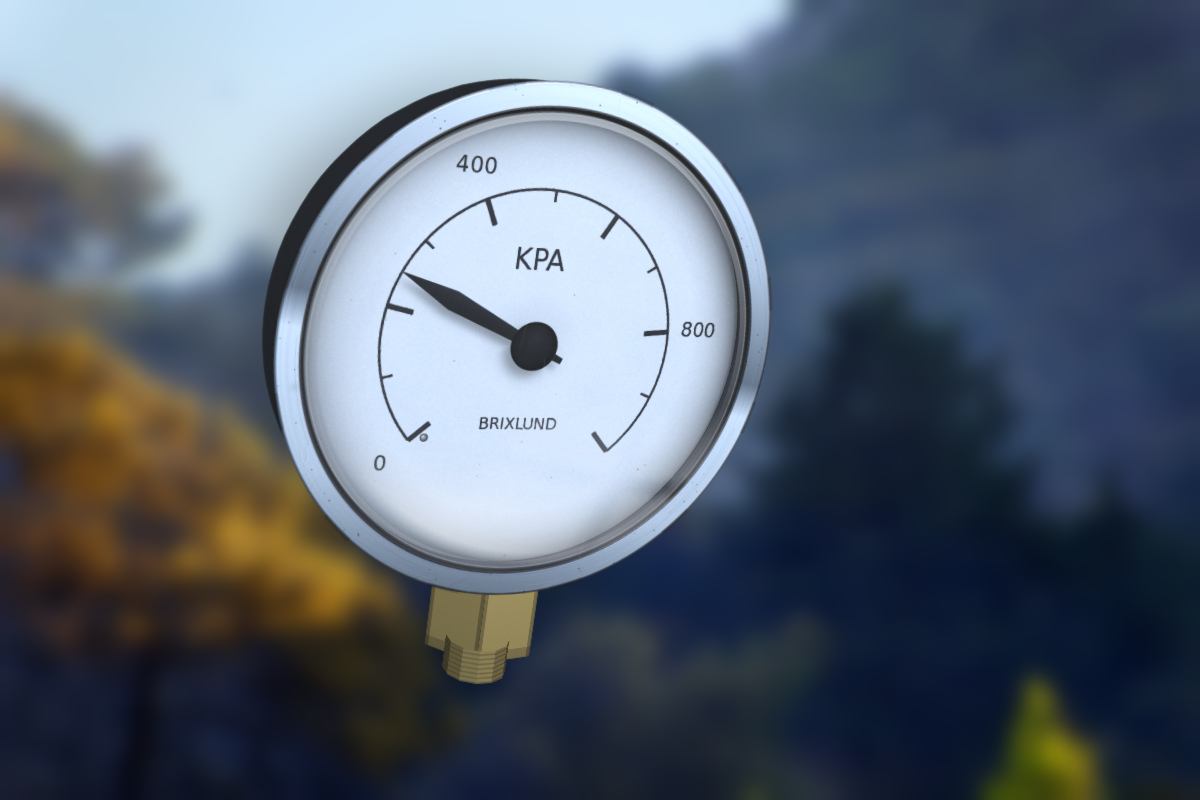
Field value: 250 kPa
